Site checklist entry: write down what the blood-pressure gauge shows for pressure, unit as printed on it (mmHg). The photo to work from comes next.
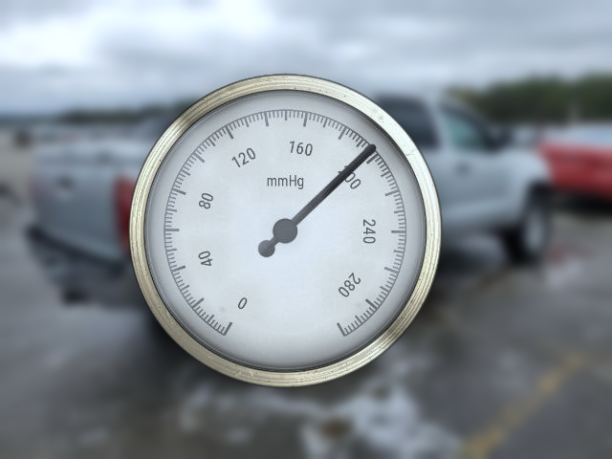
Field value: 196 mmHg
